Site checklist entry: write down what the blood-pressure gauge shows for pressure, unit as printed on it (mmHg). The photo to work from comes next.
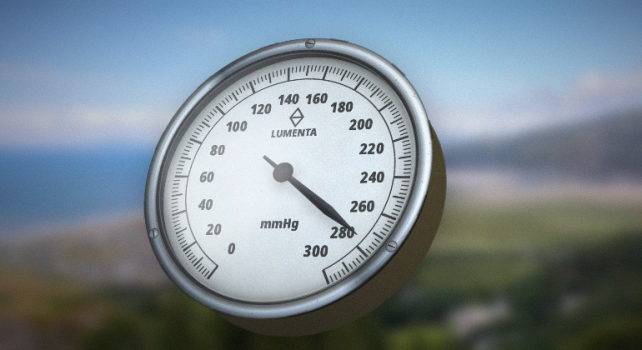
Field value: 276 mmHg
